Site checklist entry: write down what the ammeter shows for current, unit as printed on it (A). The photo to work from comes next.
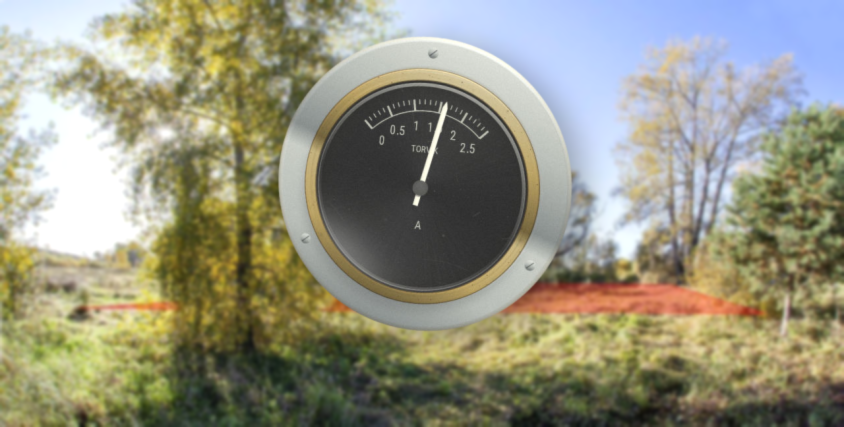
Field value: 1.6 A
